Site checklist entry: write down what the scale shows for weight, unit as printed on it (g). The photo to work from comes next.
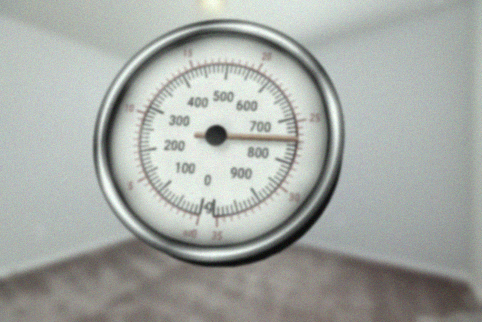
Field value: 750 g
